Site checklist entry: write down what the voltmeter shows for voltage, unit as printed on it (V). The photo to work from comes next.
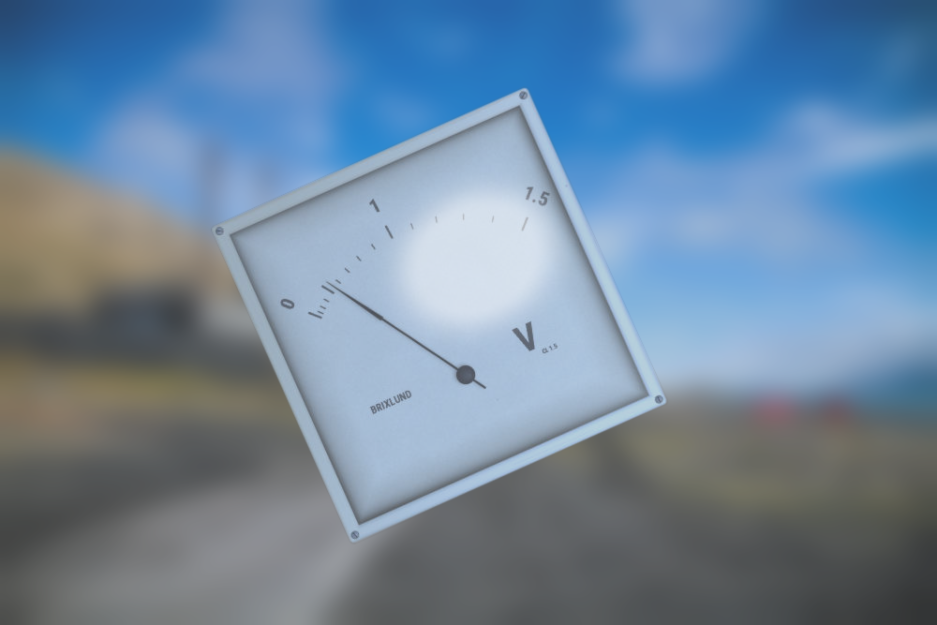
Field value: 0.55 V
